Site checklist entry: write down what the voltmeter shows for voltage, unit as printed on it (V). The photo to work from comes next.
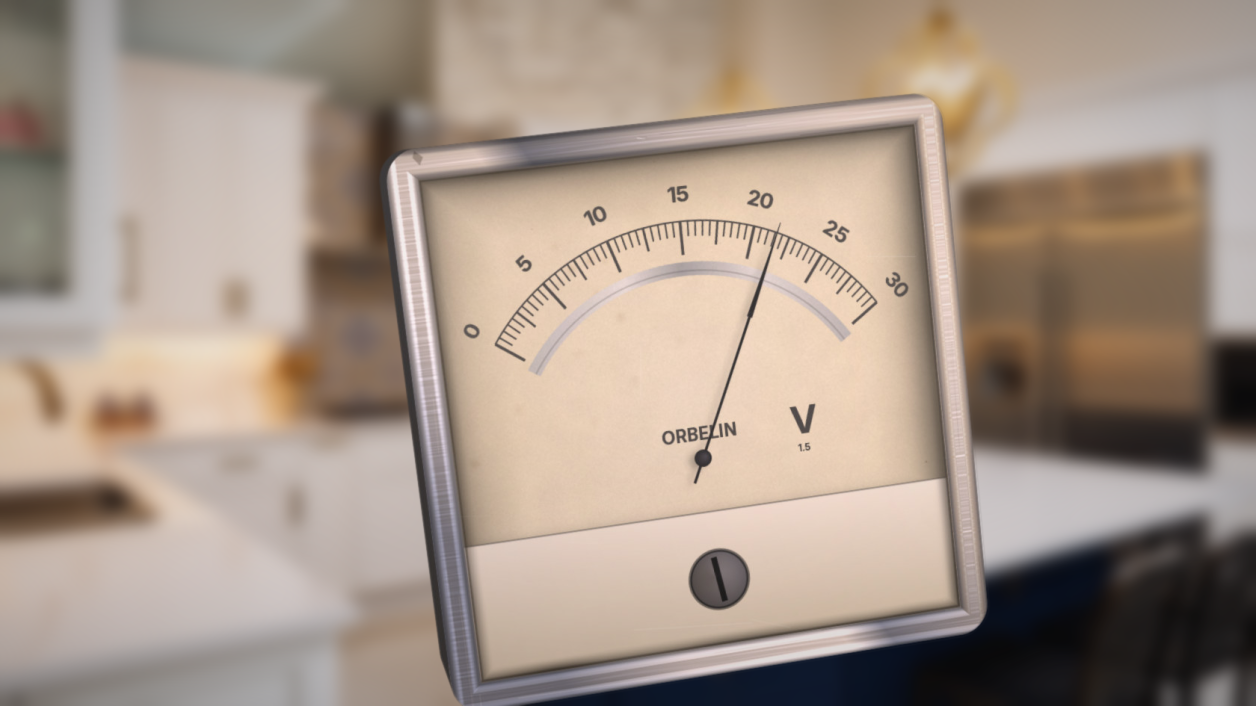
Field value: 21.5 V
